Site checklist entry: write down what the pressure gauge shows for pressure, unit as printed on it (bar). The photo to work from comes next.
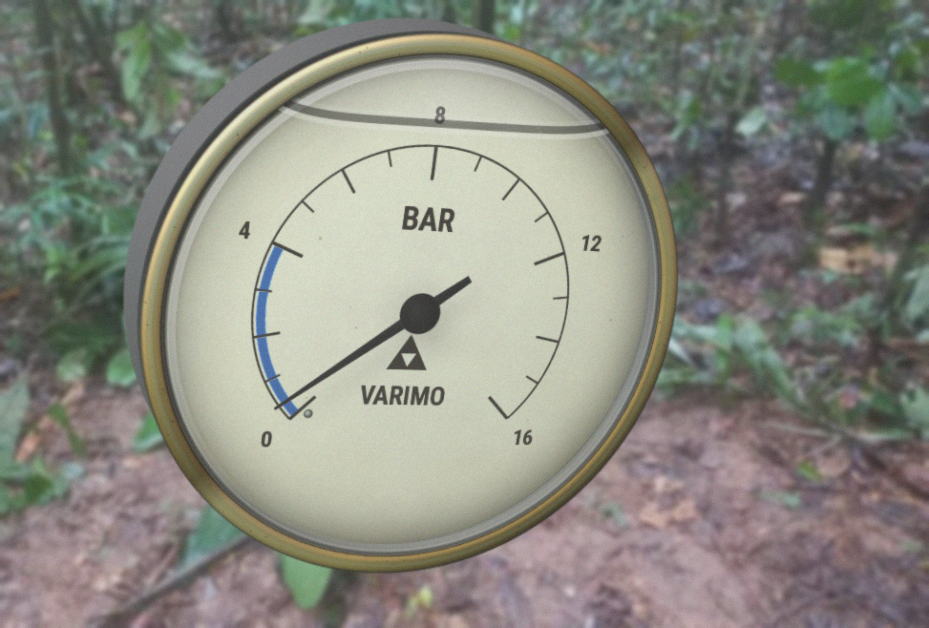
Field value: 0.5 bar
